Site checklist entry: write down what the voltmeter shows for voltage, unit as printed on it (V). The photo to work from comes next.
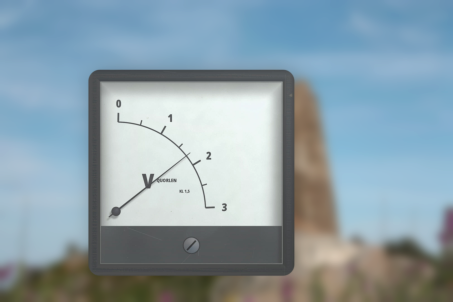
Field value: 1.75 V
